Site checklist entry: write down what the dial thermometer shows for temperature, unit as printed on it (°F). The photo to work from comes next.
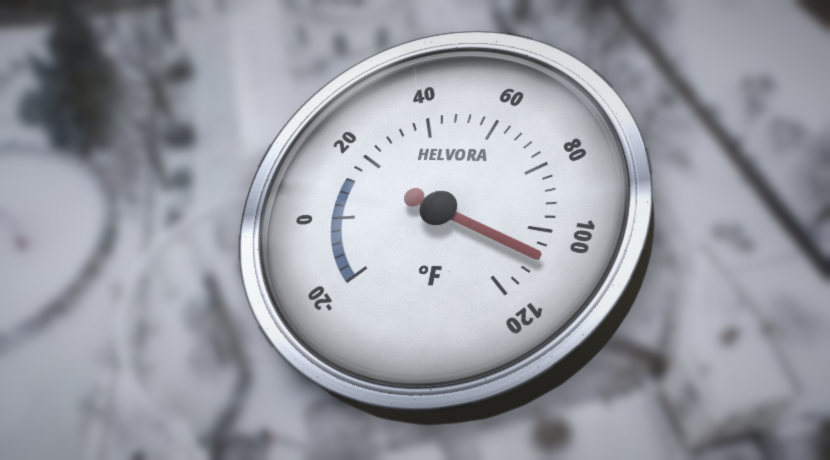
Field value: 108 °F
